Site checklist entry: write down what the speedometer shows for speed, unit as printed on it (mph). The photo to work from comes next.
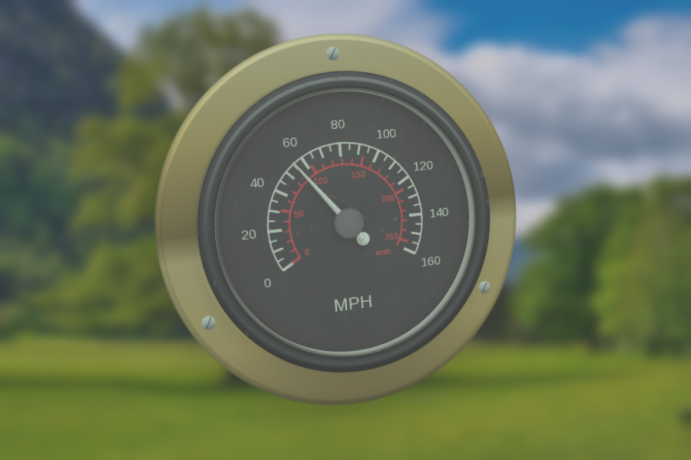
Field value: 55 mph
